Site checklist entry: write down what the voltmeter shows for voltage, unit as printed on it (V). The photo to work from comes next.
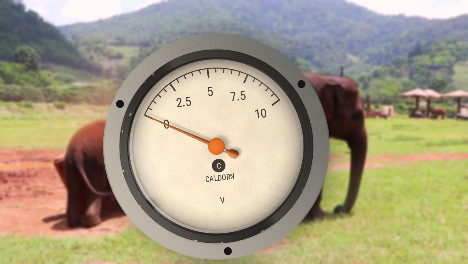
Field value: 0 V
